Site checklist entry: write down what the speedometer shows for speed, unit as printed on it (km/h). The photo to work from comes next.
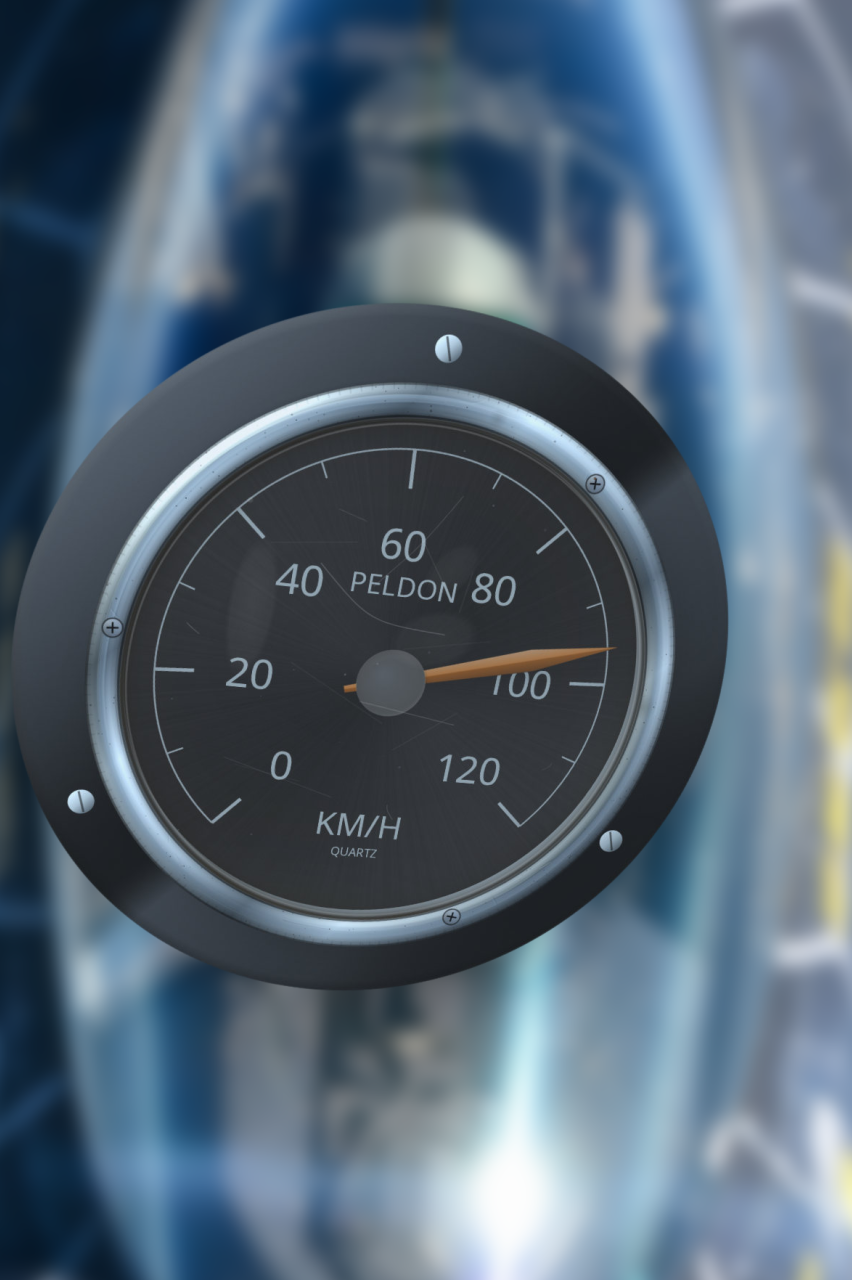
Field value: 95 km/h
